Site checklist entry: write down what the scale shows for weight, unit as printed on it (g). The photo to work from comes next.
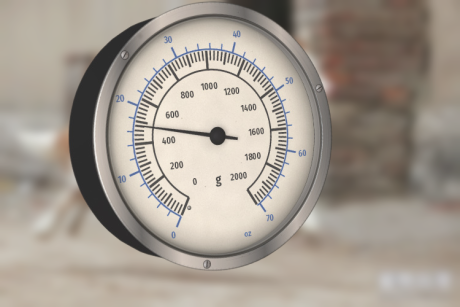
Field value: 480 g
